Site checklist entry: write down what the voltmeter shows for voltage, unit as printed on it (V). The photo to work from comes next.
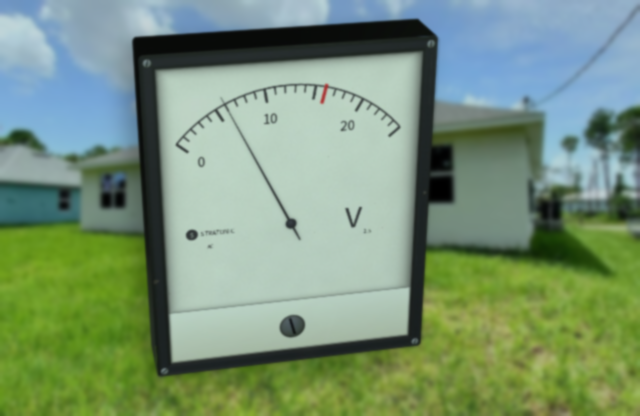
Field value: 6 V
